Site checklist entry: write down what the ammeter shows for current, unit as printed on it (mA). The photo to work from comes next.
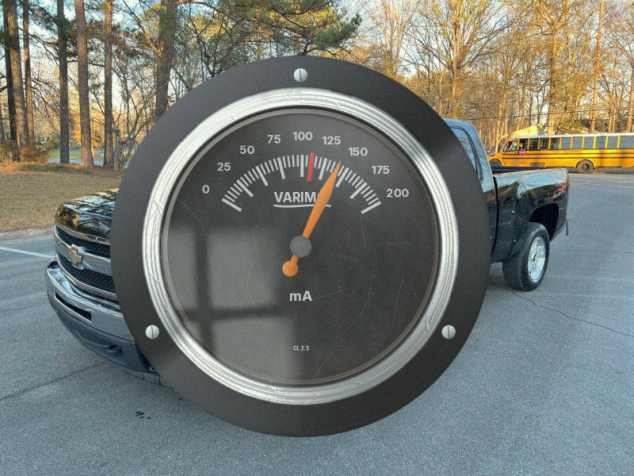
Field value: 140 mA
